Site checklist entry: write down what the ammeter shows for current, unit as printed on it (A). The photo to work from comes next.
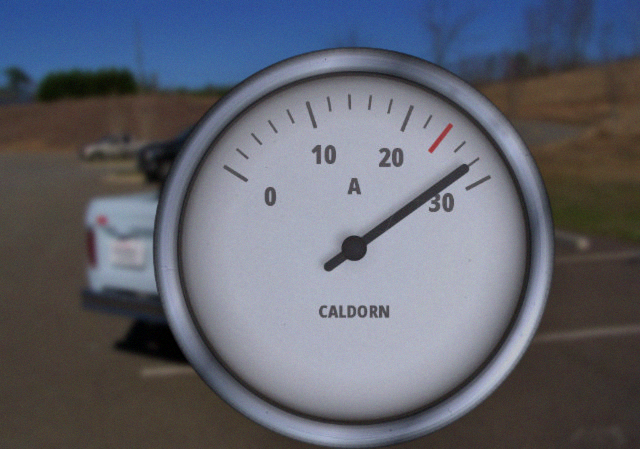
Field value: 28 A
